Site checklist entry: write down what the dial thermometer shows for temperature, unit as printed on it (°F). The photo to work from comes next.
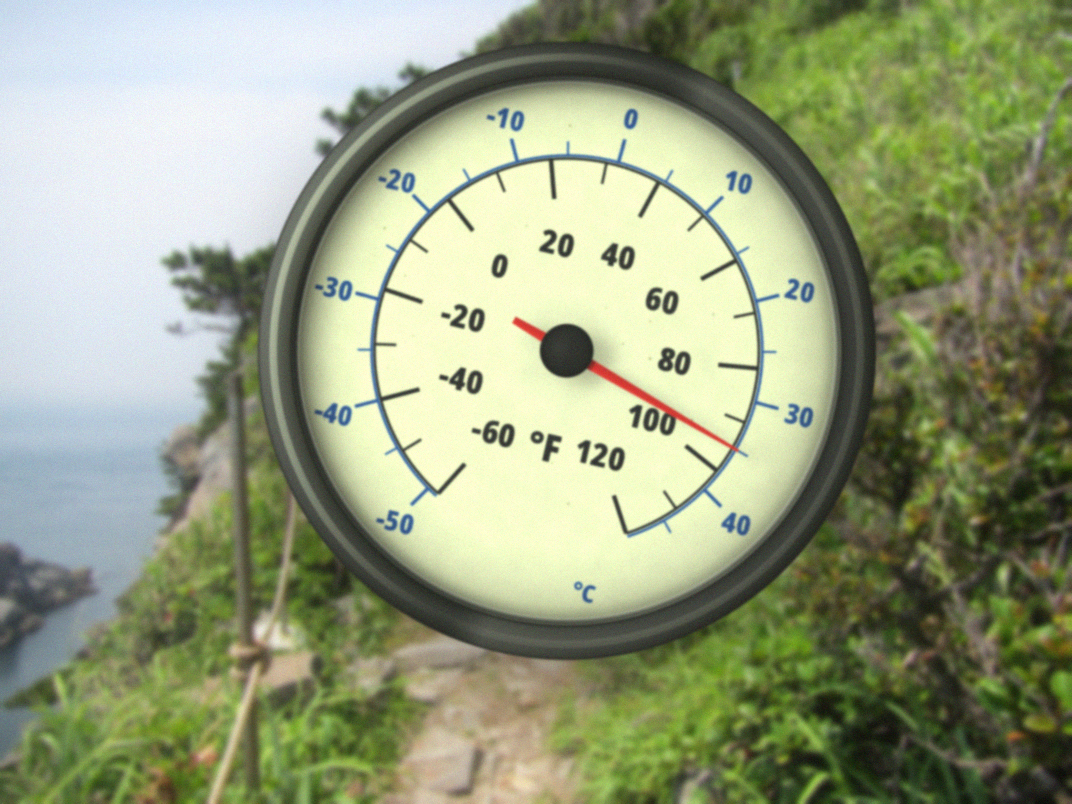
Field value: 95 °F
